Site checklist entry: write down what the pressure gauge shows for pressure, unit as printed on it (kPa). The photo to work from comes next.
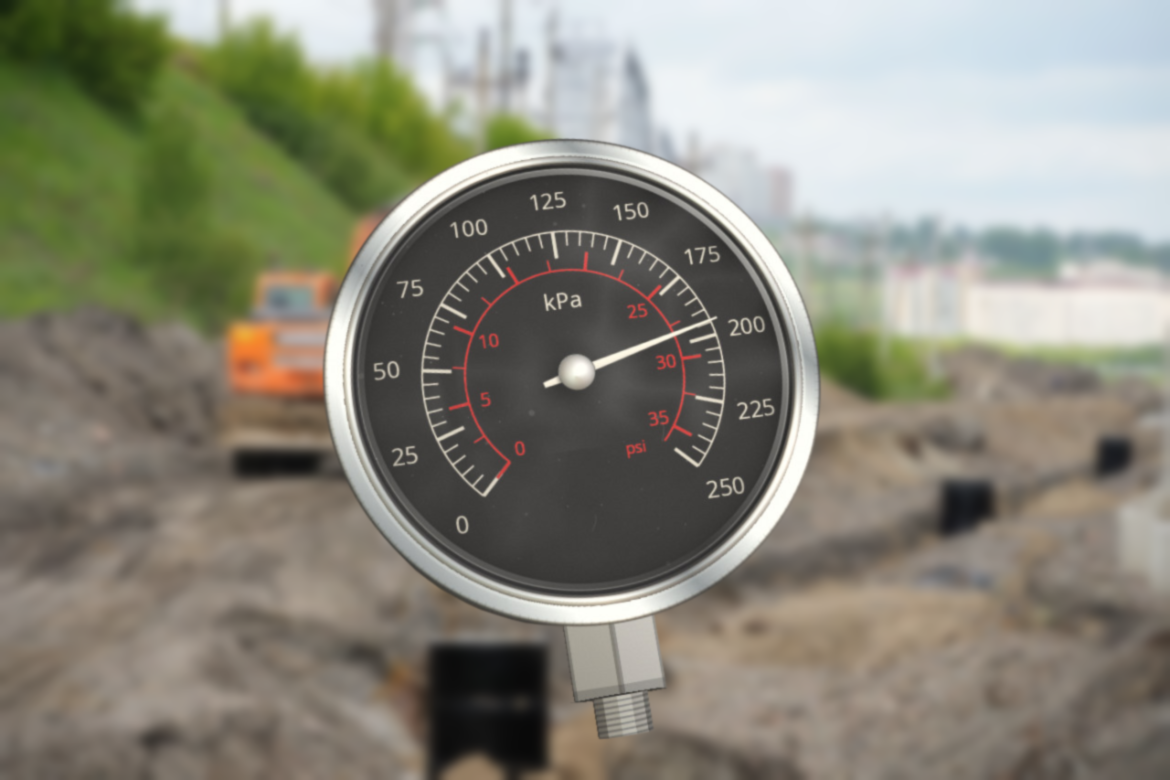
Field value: 195 kPa
